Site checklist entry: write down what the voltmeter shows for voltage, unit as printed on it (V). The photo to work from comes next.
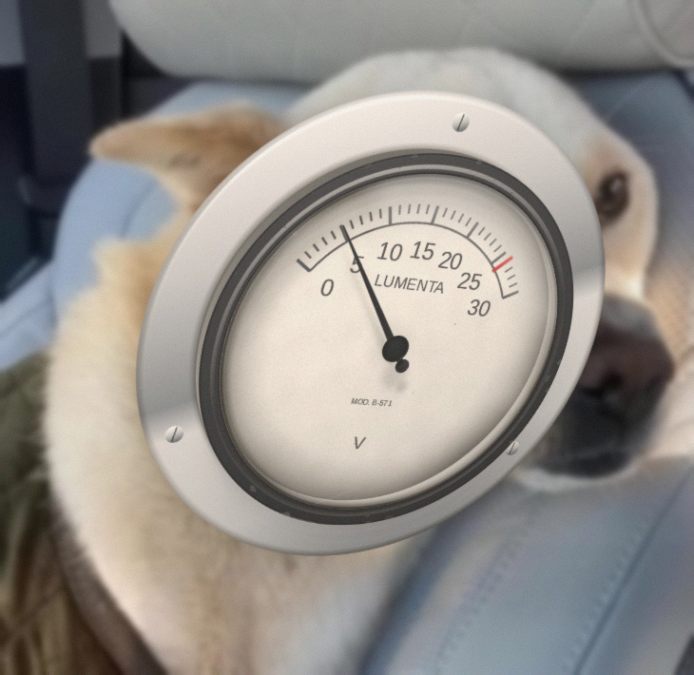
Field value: 5 V
